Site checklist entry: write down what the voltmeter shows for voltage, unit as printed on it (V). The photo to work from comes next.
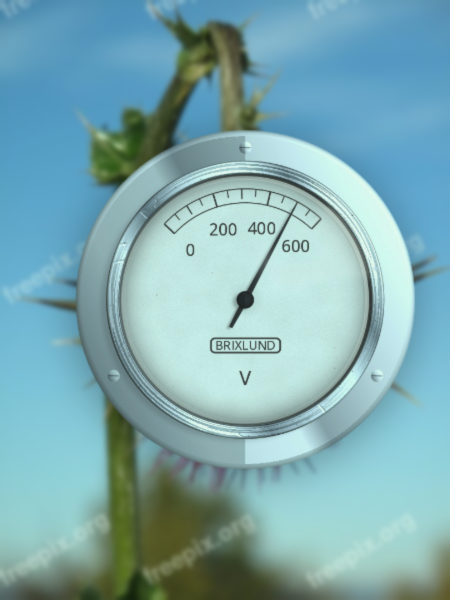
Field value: 500 V
